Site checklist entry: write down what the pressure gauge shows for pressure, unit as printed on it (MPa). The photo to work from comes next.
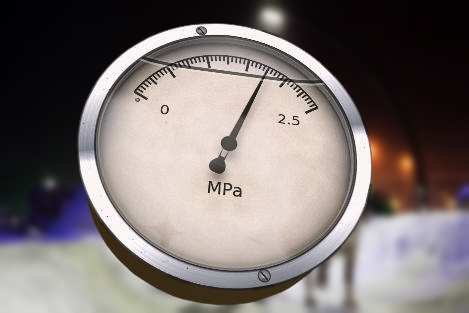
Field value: 1.75 MPa
